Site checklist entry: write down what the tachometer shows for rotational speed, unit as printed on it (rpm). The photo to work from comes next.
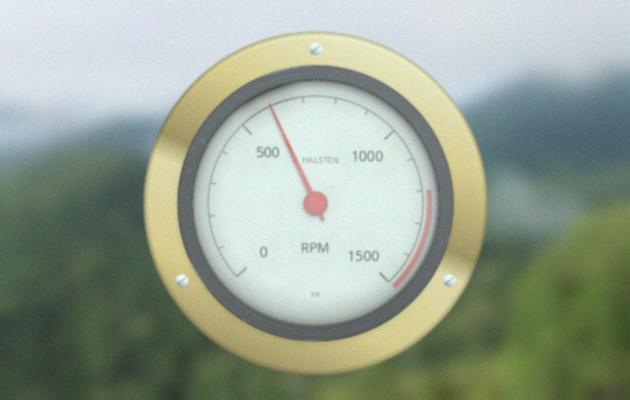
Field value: 600 rpm
